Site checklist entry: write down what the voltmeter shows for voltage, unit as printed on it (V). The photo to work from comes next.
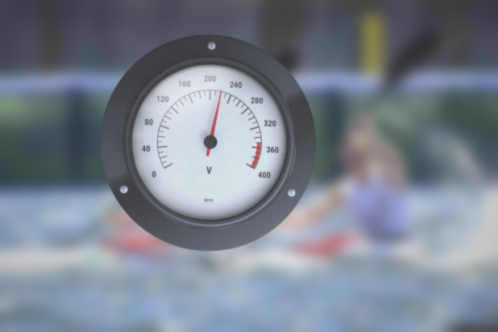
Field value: 220 V
